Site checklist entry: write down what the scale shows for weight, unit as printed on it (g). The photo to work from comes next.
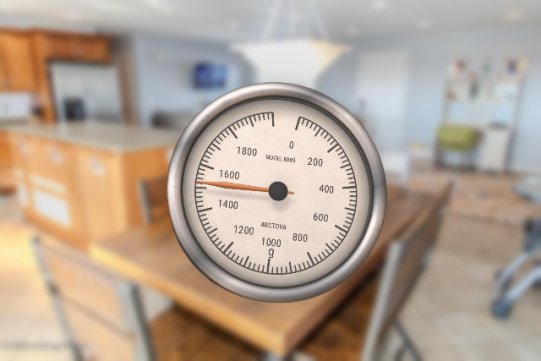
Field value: 1520 g
